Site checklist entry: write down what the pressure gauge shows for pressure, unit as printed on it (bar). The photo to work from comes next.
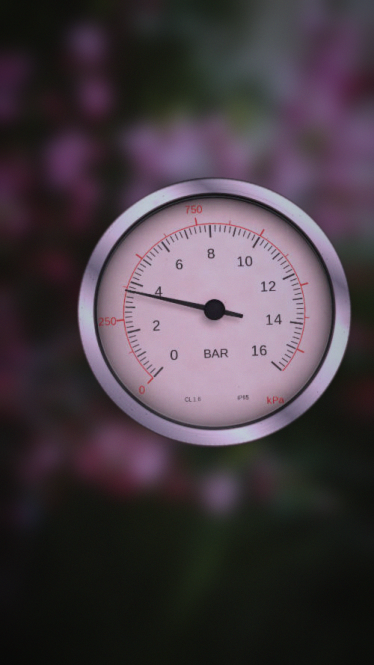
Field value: 3.6 bar
